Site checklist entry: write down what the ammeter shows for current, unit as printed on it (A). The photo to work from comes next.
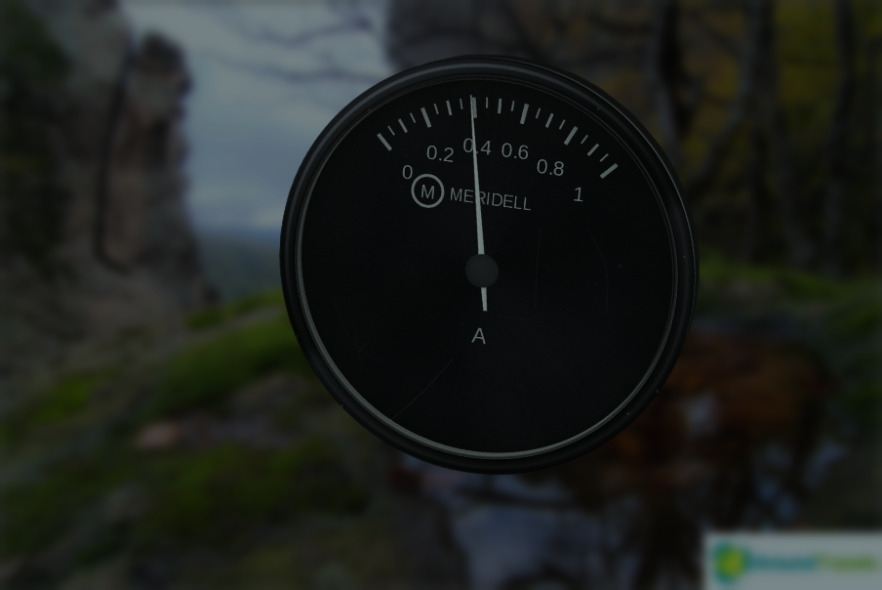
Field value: 0.4 A
